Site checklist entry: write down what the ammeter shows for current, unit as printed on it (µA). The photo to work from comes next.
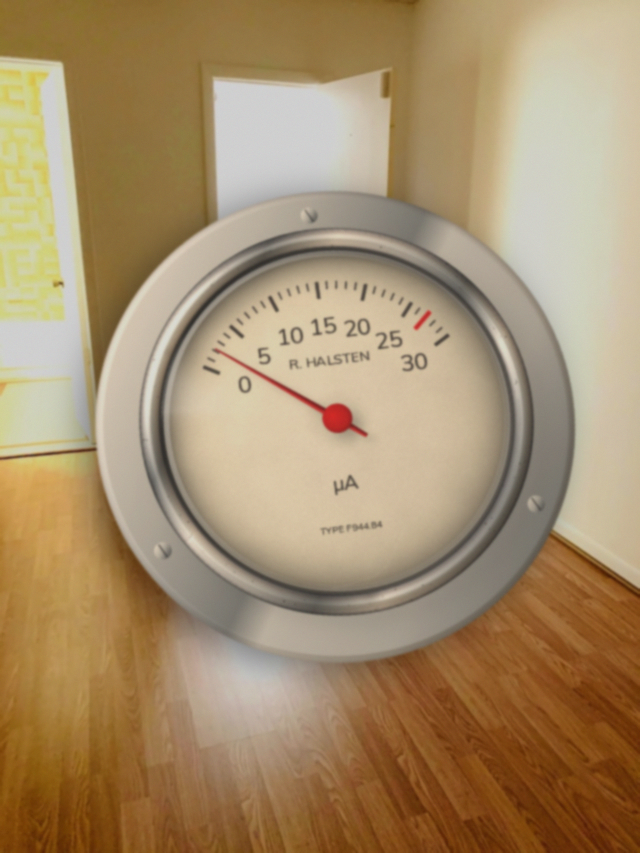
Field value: 2 µA
